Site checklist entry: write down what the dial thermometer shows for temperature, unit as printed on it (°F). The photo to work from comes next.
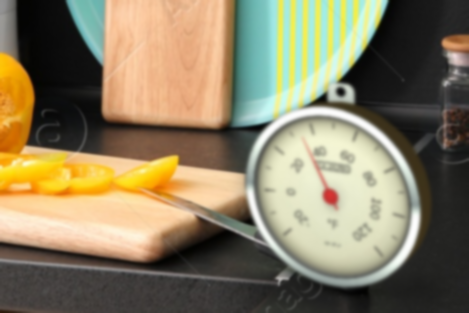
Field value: 35 °F
